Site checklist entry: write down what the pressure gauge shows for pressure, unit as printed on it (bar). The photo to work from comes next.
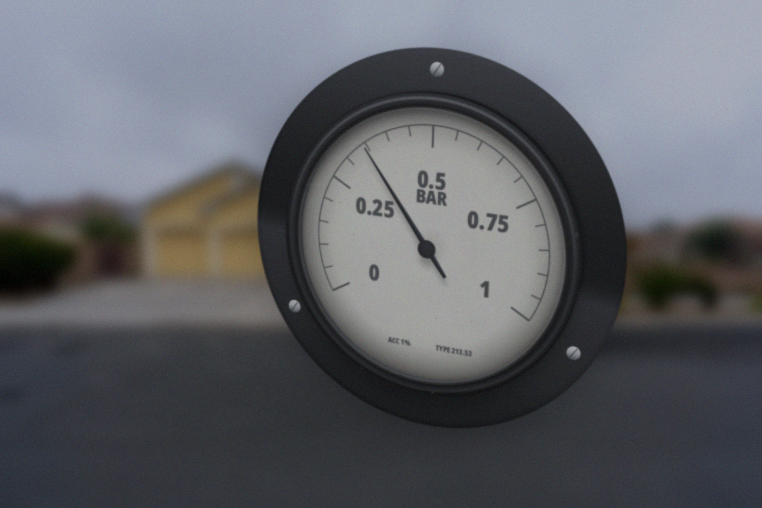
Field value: 0.35 bar
